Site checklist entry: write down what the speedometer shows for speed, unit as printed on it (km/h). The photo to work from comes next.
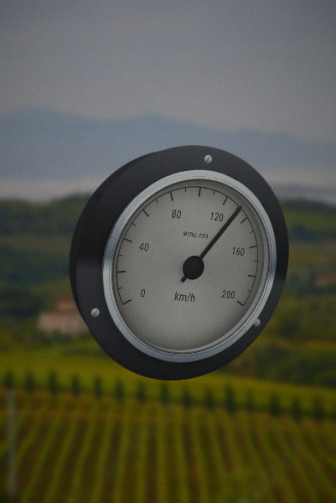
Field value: 130 km/h
